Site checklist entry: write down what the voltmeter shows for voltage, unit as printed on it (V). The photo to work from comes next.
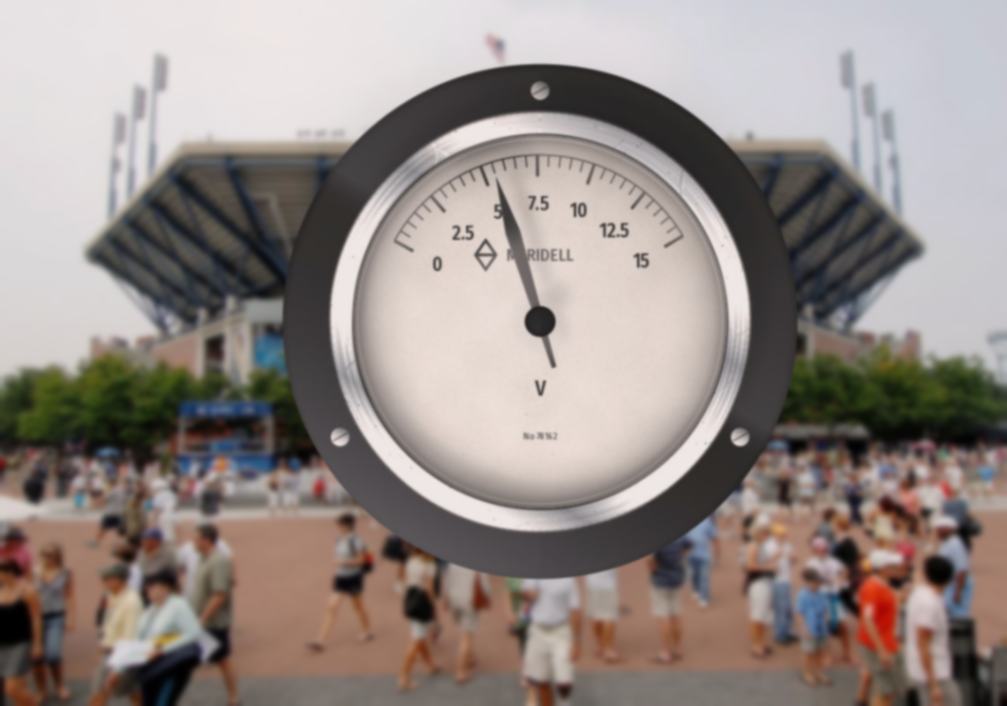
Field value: 5.5 V
